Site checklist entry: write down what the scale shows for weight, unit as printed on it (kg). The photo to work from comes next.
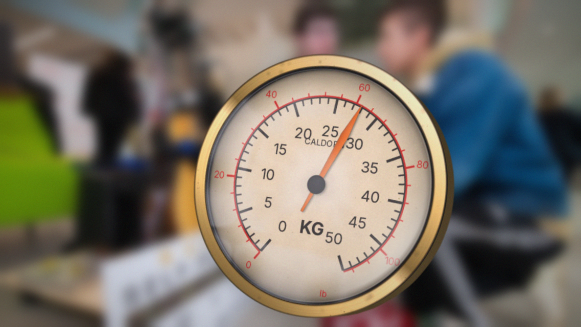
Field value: 28 kg
